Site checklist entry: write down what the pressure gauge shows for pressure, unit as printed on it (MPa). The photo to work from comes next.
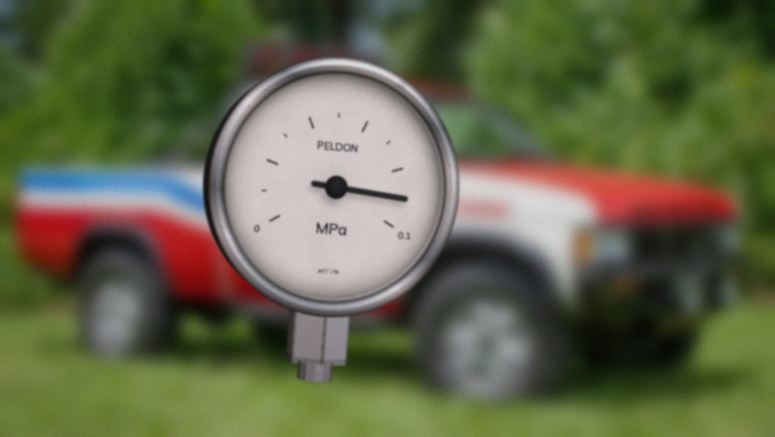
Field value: 0.09 MPa
